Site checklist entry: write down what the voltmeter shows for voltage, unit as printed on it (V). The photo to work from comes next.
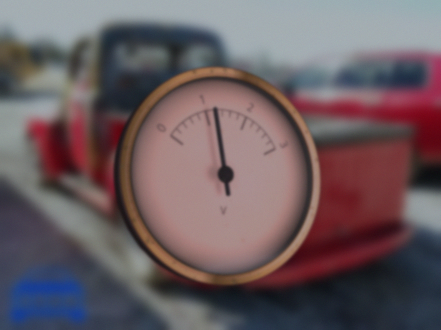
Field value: 1.2 V
